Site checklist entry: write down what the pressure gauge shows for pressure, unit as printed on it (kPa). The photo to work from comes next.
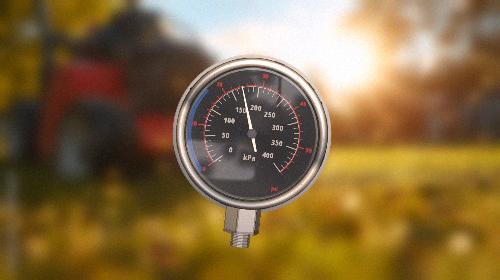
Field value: 170 kPa
